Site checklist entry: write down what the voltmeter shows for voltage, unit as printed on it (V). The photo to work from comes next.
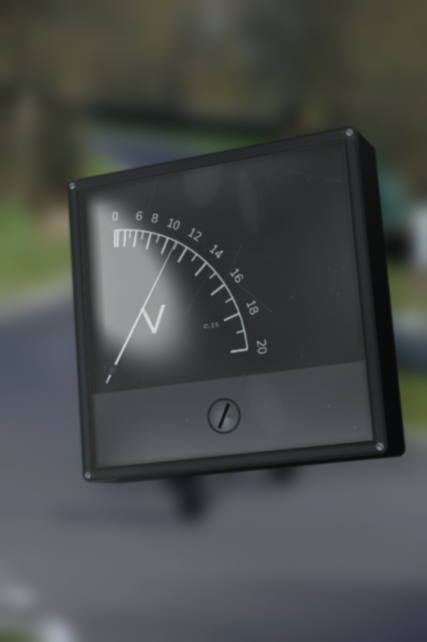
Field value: 11 V
